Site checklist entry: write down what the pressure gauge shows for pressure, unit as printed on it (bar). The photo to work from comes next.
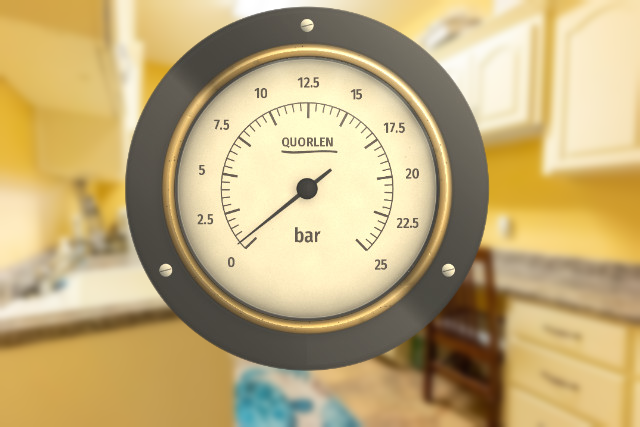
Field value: 0.5 bar
